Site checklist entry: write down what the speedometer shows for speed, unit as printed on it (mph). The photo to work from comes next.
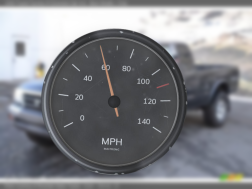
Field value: 60 mph
